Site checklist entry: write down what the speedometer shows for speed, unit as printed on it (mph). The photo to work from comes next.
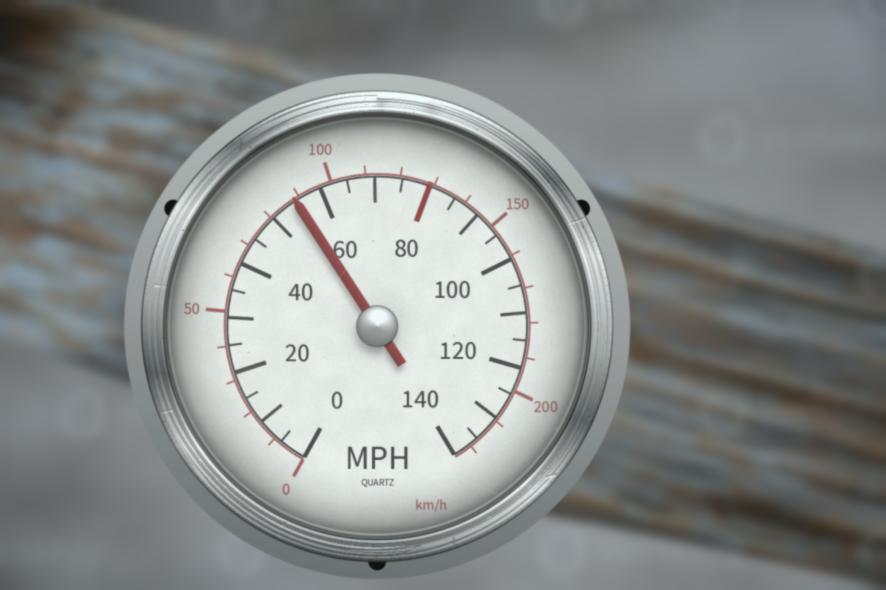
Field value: 55 mph
